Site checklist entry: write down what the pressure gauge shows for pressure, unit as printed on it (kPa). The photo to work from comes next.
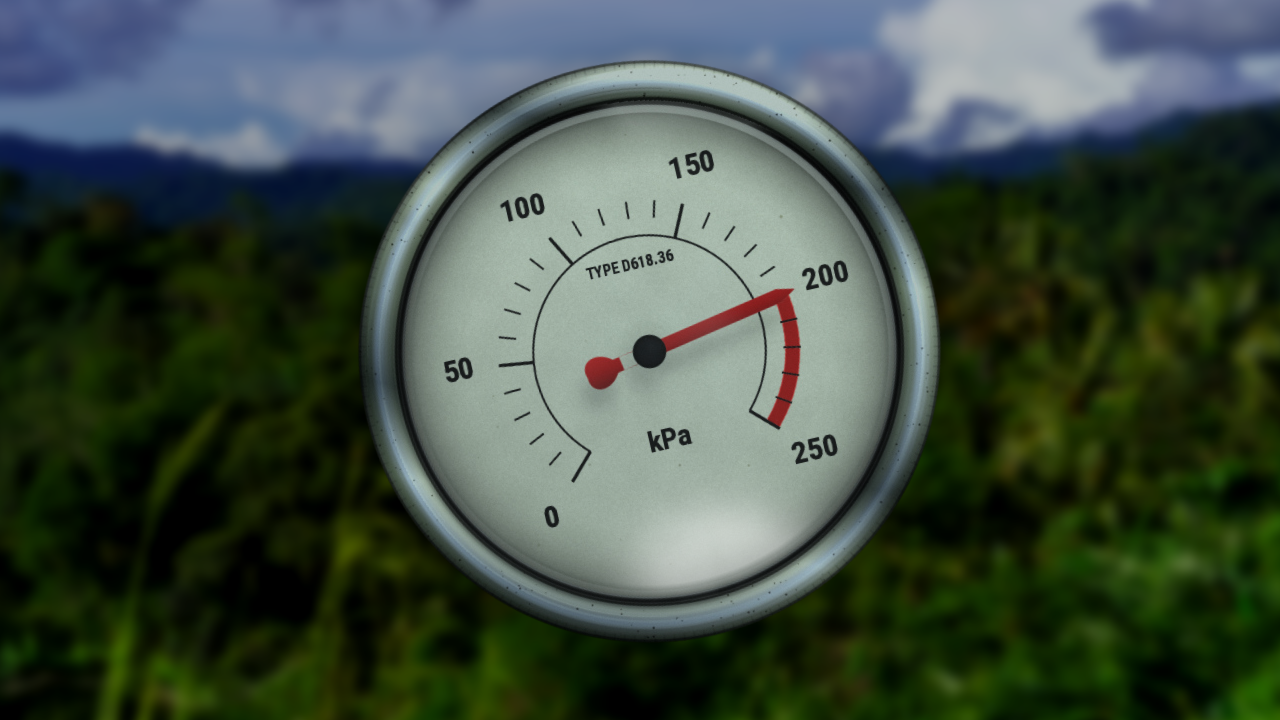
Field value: 200 kPa
